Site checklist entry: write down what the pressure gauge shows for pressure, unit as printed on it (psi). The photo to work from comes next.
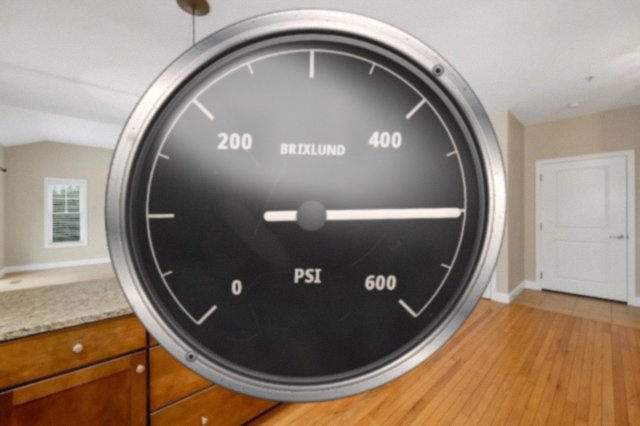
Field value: 500 psi
